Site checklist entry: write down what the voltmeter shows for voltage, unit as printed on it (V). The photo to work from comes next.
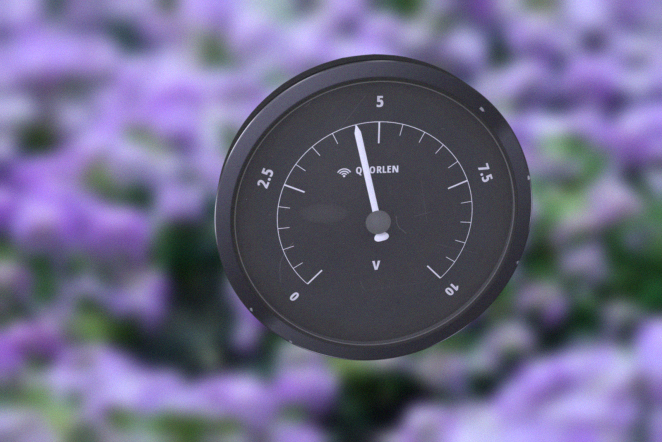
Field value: 4.5 V
